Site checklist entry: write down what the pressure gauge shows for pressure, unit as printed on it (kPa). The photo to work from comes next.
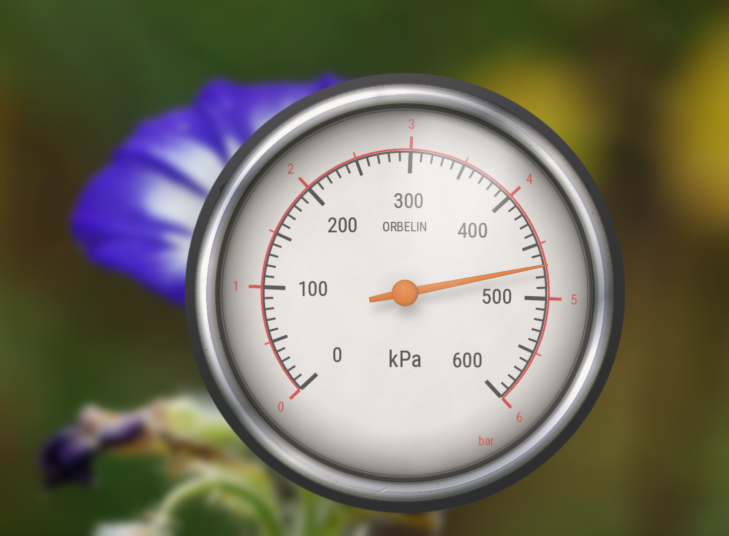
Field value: 470 kPa
